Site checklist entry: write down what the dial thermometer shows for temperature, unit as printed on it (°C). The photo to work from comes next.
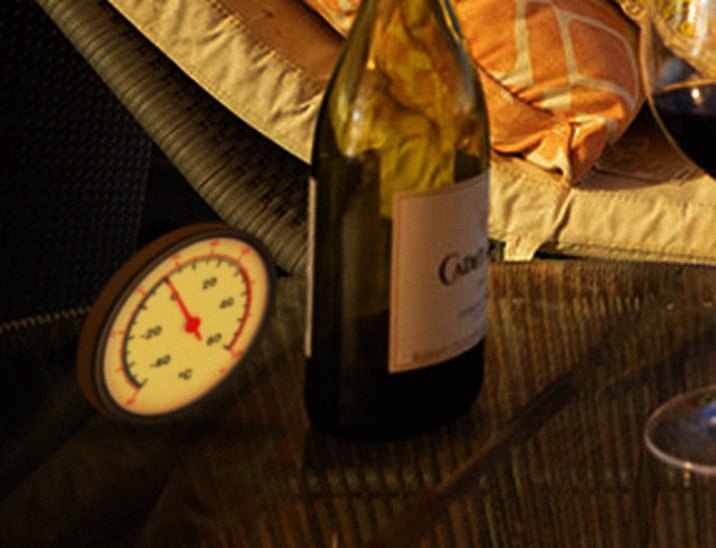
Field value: 0 °C
